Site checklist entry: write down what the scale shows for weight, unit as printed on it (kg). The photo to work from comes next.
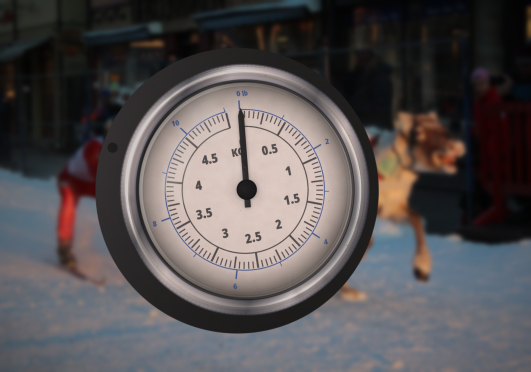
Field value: 0 kg
